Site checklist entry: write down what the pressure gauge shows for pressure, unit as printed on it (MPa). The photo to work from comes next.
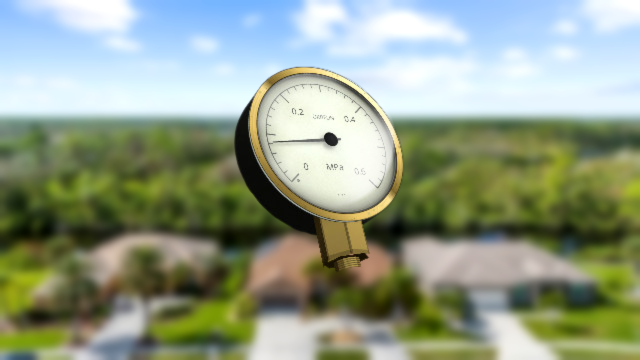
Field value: 0.08 MPa
